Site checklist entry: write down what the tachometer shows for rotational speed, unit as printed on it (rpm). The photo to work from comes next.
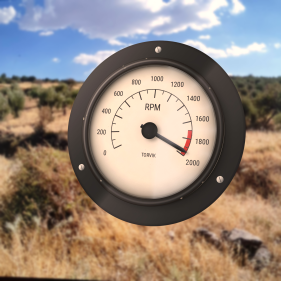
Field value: 1950 rpm
